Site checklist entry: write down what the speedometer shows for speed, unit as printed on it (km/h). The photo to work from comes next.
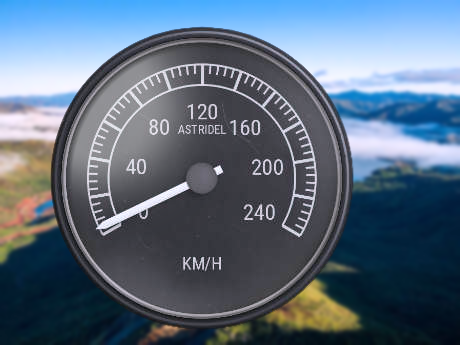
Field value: 4 km/h
